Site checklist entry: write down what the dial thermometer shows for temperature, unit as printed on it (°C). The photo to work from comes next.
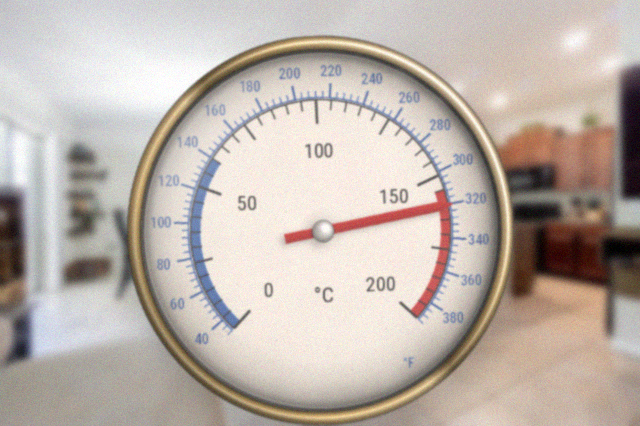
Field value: 160 °C
